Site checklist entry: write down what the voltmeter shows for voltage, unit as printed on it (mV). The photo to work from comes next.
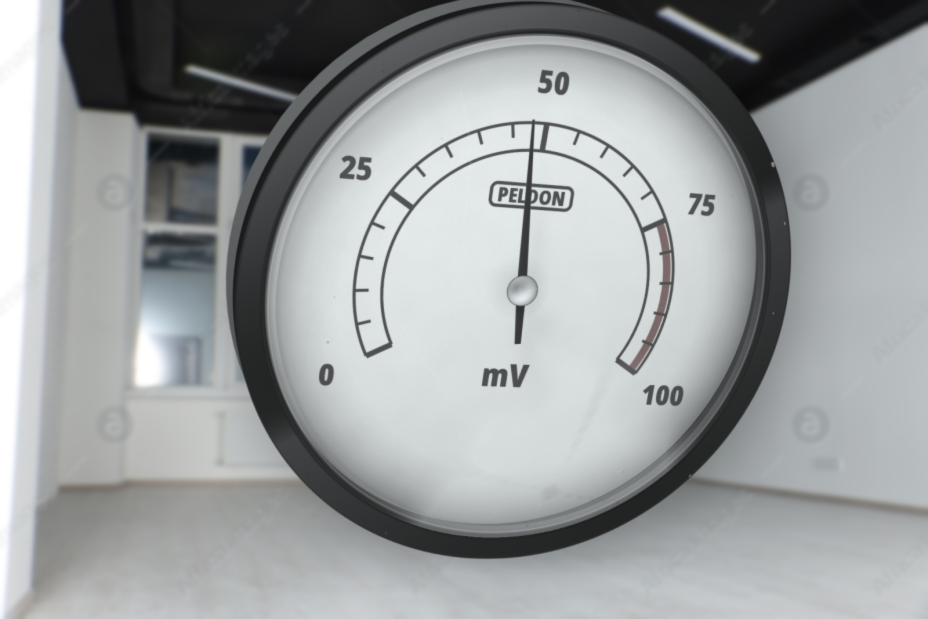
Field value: 47.5 mV
